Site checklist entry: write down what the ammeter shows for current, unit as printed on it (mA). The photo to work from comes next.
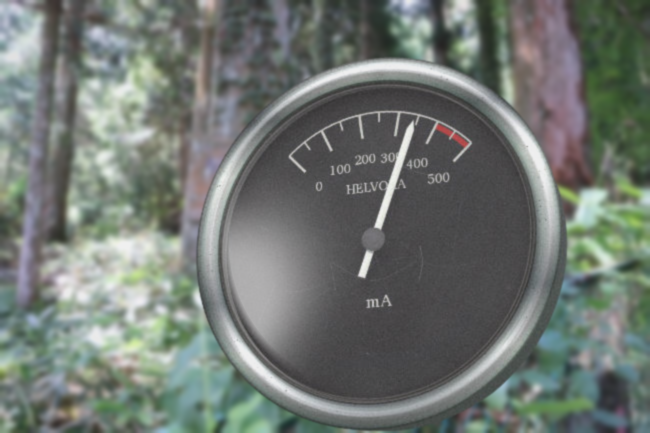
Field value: 350 mA
